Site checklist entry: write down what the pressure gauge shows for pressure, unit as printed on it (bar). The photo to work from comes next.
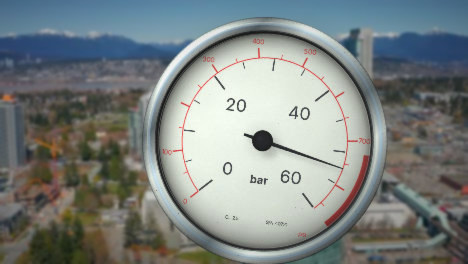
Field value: 52.5 bar
